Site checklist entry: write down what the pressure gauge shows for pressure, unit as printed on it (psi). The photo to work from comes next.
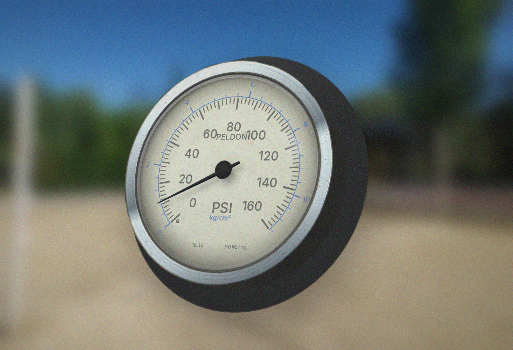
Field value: 10 psi
